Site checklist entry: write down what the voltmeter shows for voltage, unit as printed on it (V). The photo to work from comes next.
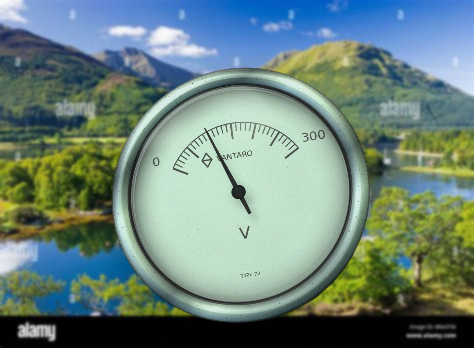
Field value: 100 V
